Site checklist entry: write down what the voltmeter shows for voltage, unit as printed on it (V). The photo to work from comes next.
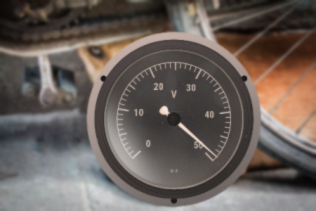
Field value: 49 V
